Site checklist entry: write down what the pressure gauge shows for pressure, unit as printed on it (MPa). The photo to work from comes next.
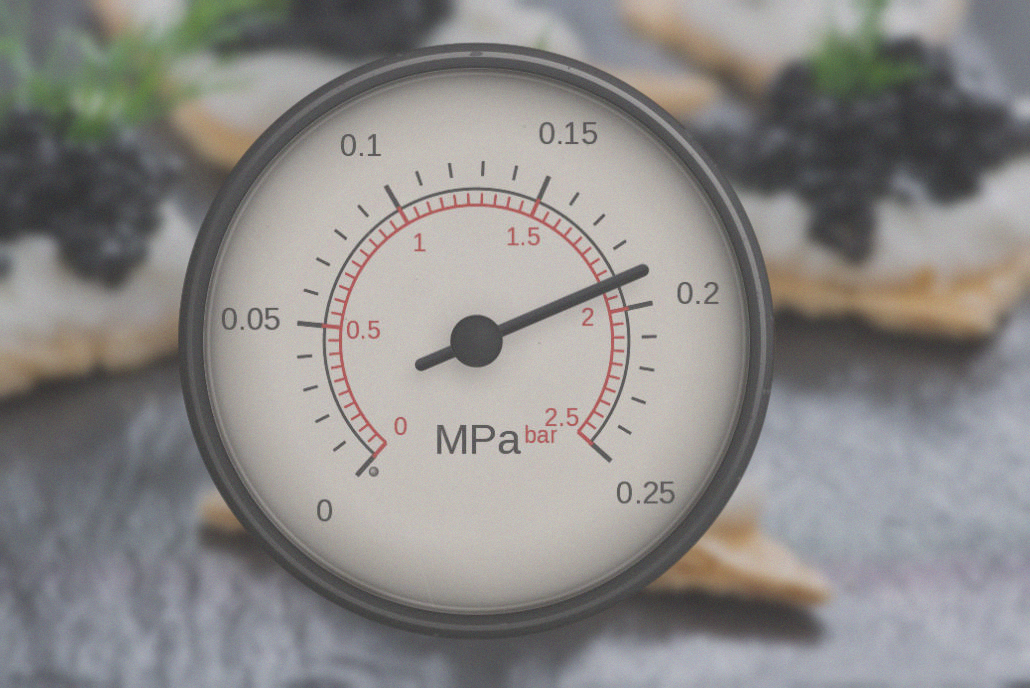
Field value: 0.19 MPa
